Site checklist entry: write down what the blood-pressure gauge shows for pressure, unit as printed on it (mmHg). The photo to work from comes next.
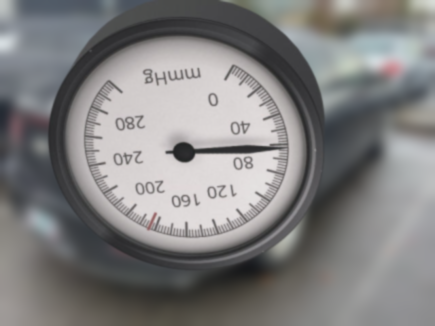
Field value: 60 mmHg
